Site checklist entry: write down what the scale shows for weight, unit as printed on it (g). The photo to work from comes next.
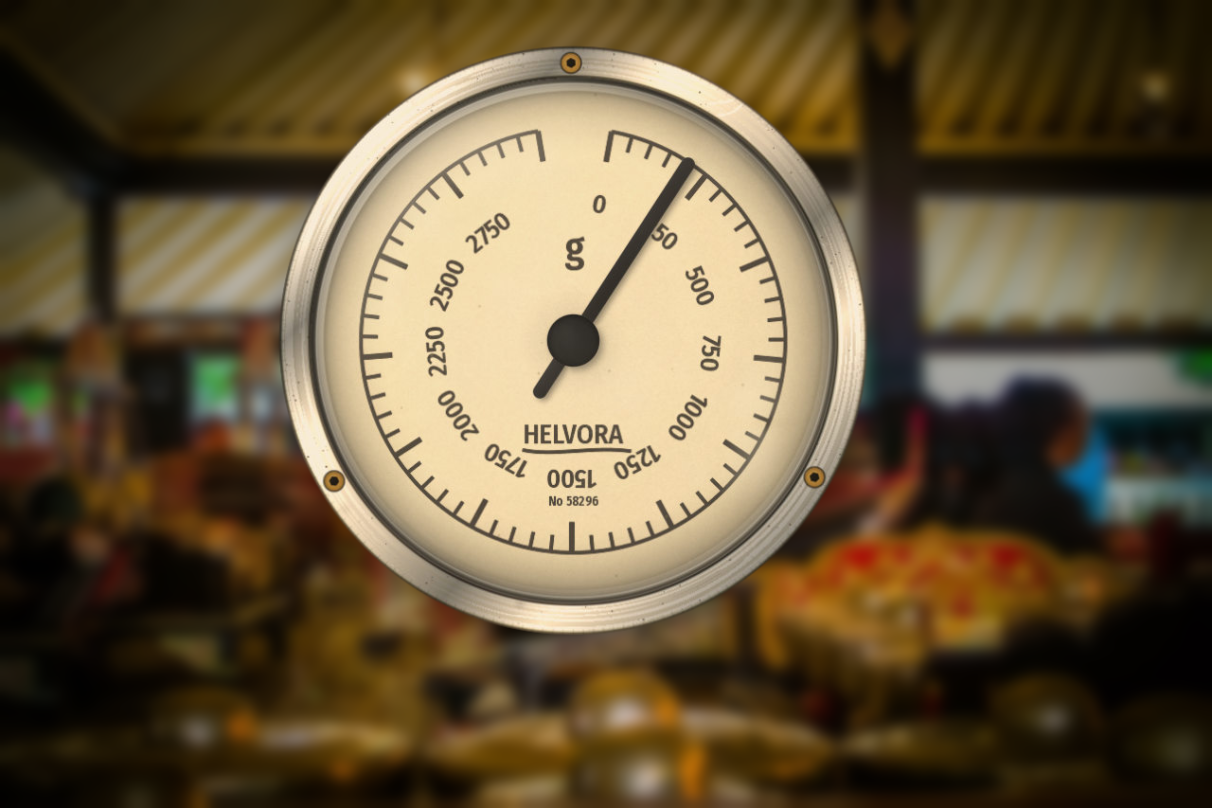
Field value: 200 g
